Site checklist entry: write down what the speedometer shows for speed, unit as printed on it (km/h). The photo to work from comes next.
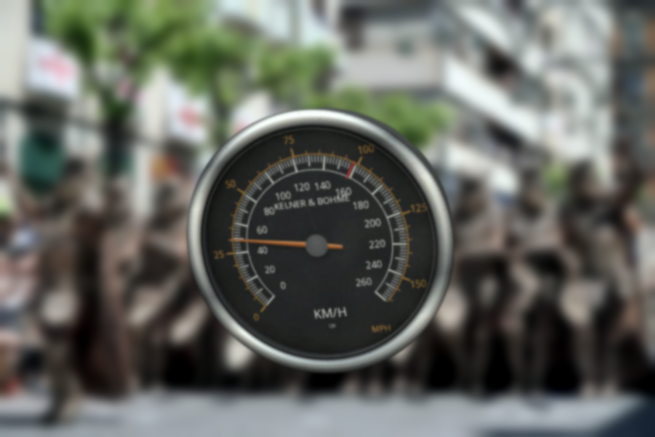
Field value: 50 km/h
